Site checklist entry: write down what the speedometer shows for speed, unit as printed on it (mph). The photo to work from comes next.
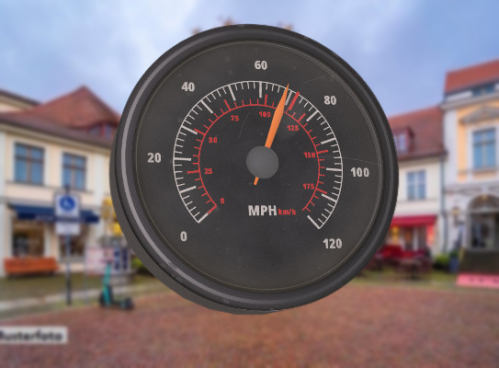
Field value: 68 mph
